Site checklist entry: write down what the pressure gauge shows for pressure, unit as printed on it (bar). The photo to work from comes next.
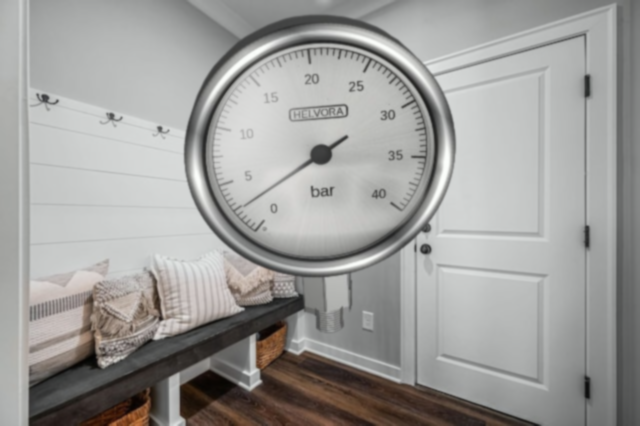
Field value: 2.5 bar
